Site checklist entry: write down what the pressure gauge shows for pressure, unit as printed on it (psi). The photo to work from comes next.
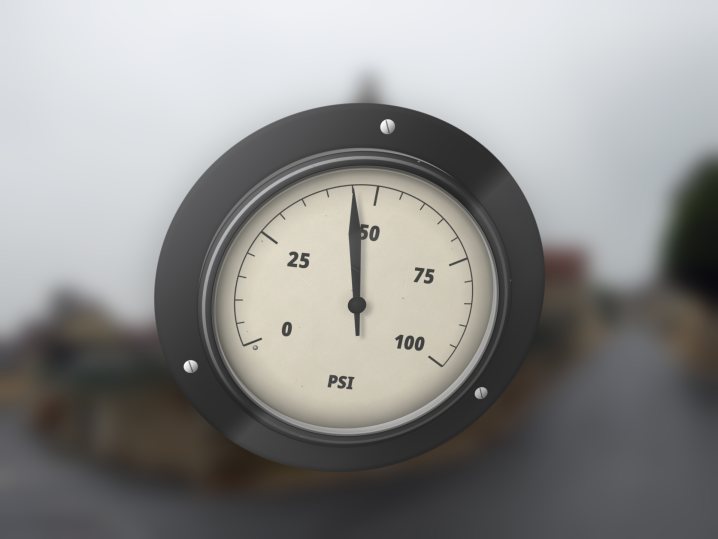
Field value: 45 psi
